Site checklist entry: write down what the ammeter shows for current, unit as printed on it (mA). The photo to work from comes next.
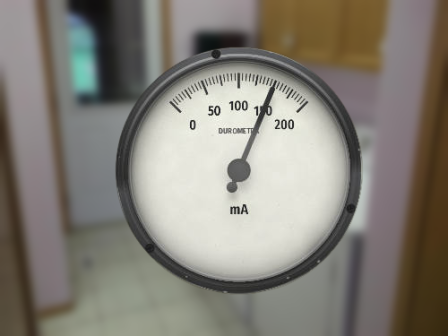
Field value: 150 mA
